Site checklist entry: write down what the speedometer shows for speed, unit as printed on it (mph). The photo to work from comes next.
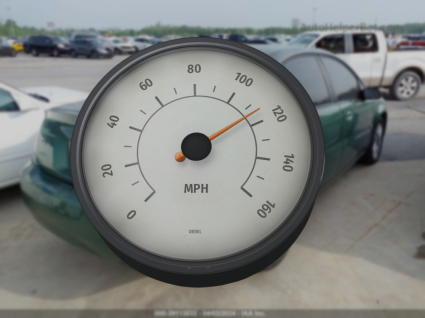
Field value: 115 mph
